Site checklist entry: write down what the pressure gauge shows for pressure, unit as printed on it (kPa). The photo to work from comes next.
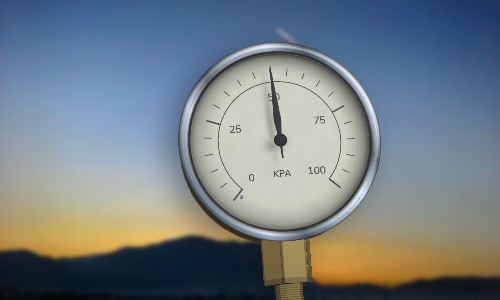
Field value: 50 kPa
